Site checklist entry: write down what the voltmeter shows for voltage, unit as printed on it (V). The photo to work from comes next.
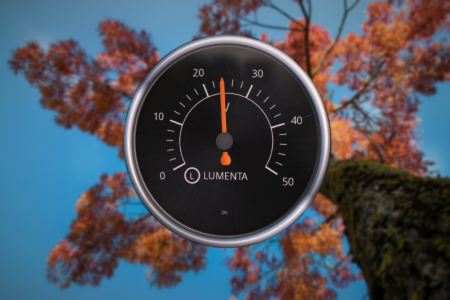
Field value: 24 V
